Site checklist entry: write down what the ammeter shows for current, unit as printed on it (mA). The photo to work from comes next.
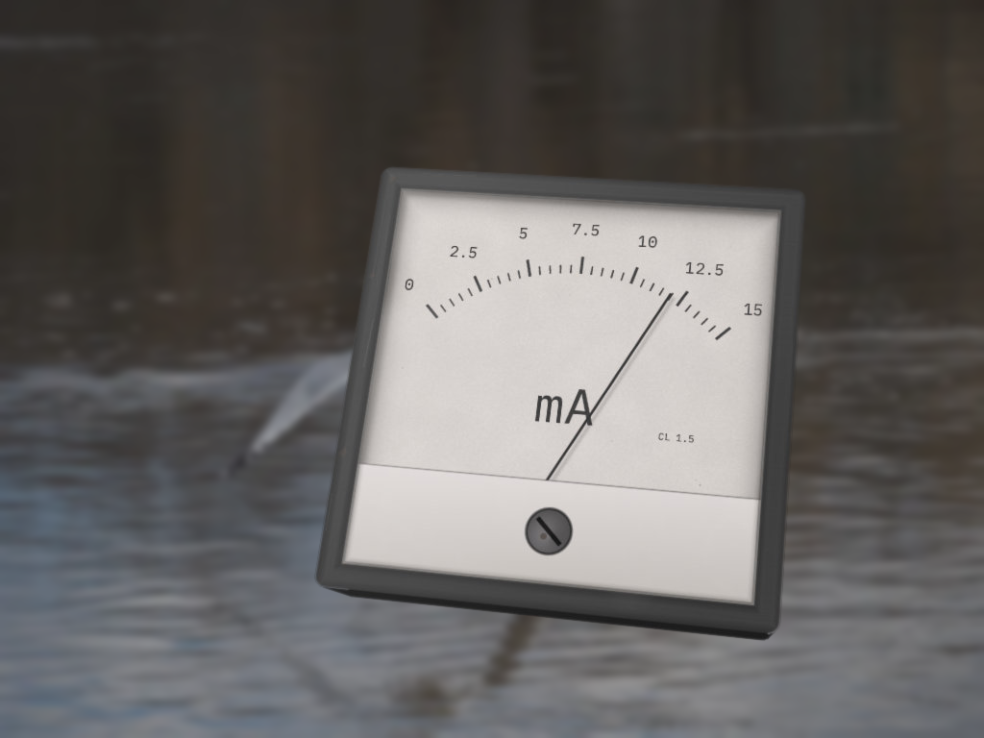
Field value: 12 mA
